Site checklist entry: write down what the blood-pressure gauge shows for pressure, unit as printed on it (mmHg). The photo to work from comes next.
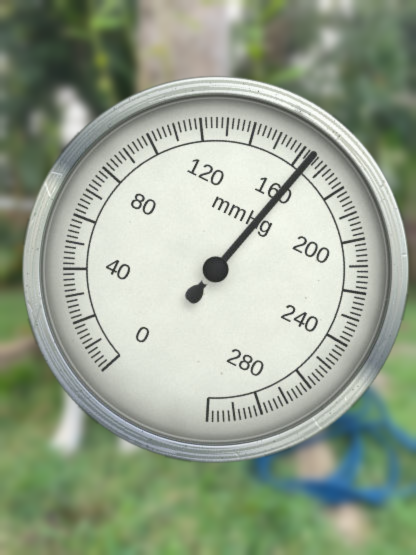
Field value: 164 mmHg
